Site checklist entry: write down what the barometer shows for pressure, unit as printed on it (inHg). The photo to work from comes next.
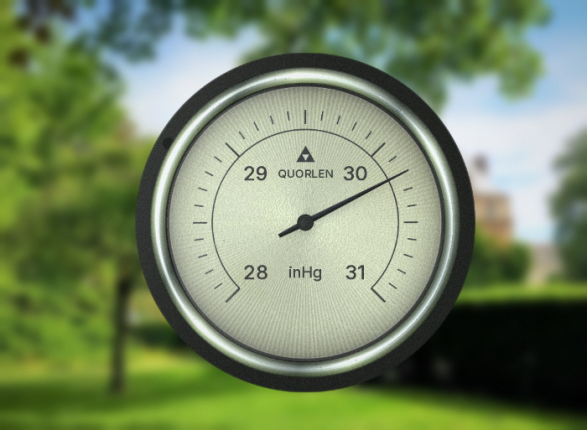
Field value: 30.2 inHg
